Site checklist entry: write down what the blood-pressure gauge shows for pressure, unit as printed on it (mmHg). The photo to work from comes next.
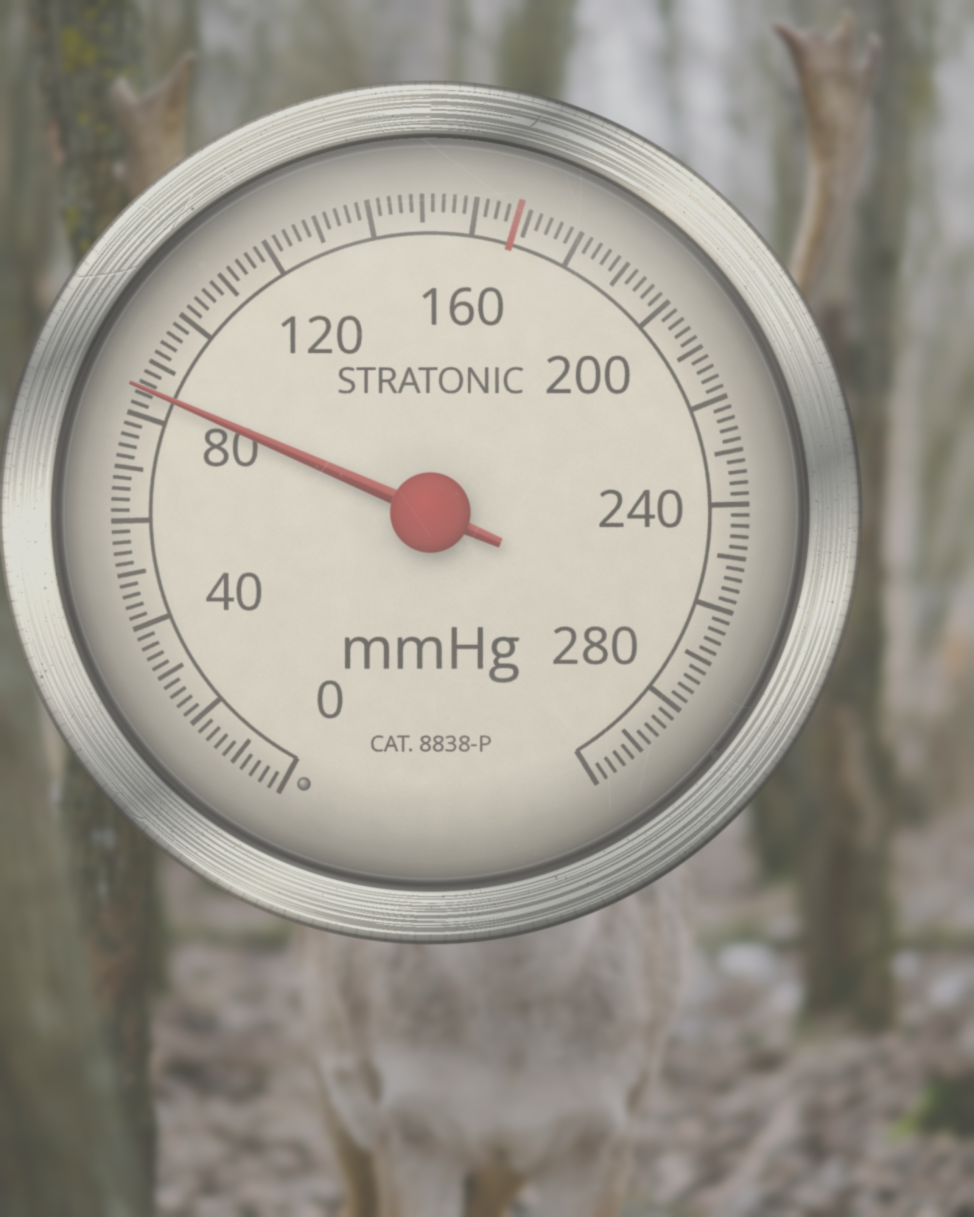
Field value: 85 mmHg
